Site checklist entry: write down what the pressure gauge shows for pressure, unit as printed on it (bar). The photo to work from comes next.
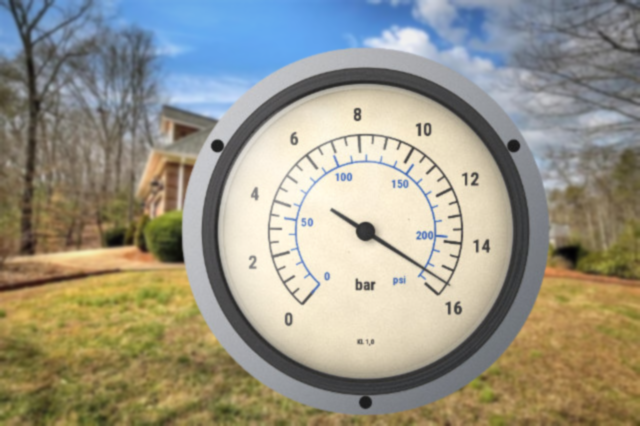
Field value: 15.5 bar
